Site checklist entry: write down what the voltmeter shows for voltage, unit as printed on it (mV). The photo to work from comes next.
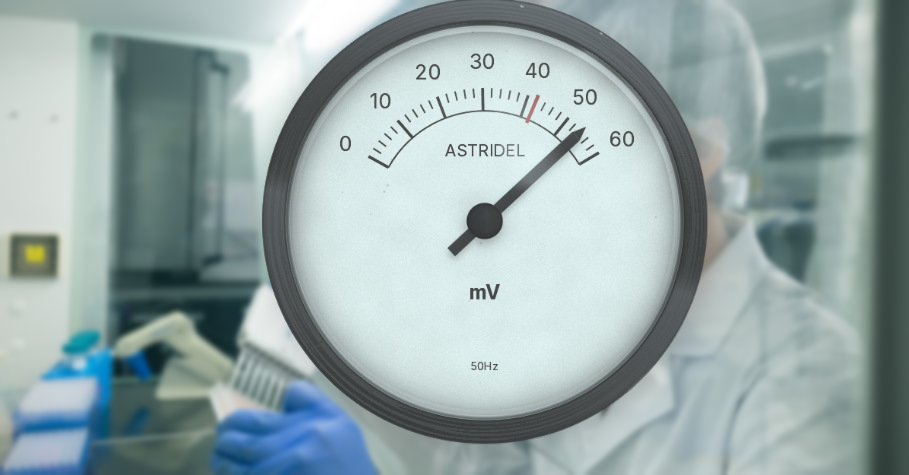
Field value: 54 mV
